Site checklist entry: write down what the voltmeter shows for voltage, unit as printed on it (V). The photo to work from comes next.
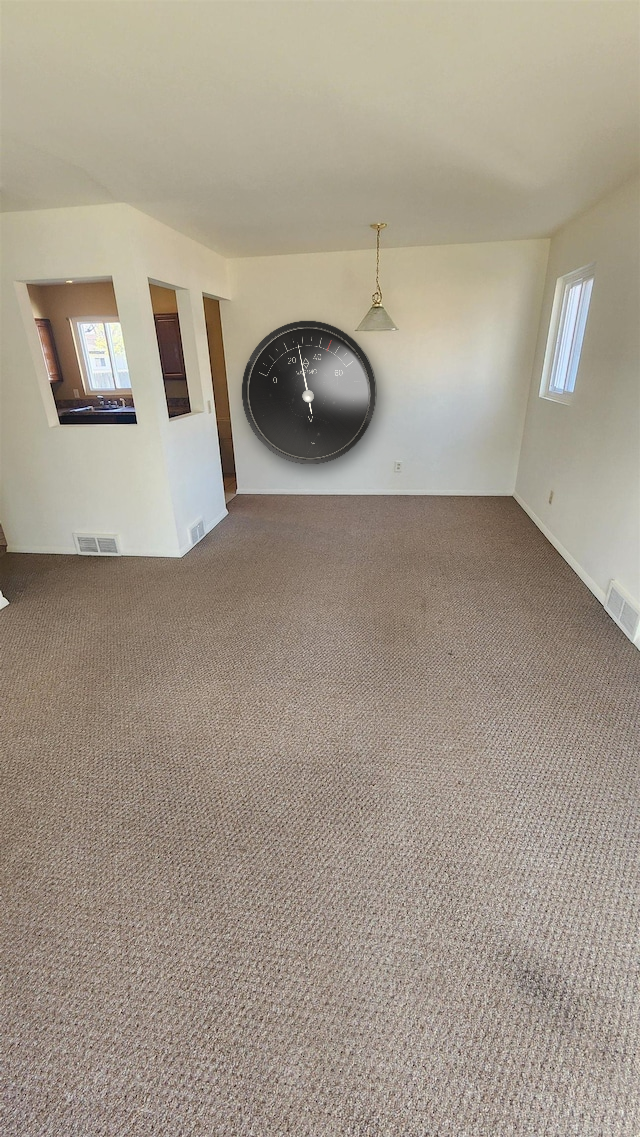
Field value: 27.5 V
